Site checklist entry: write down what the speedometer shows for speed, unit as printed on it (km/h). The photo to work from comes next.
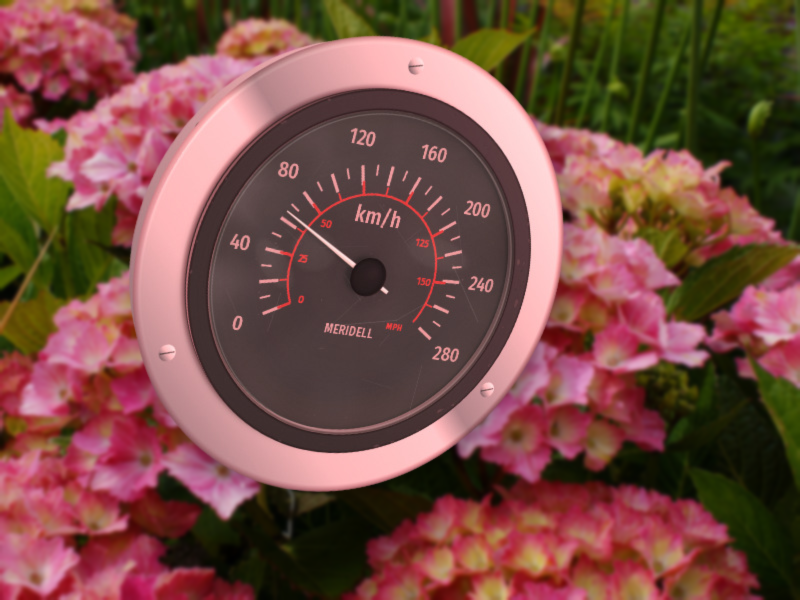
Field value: 65 km/h
